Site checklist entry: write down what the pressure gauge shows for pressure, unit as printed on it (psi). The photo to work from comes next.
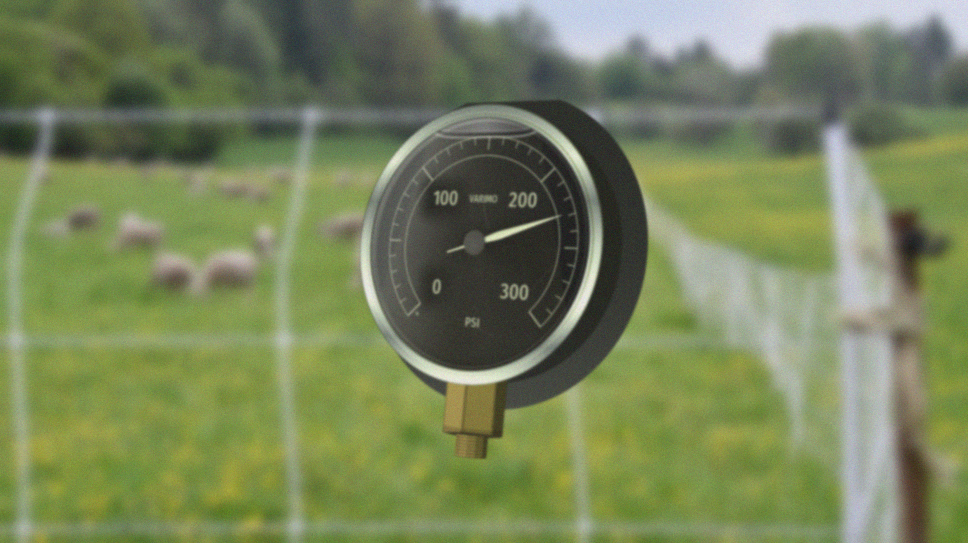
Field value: 230 psi
